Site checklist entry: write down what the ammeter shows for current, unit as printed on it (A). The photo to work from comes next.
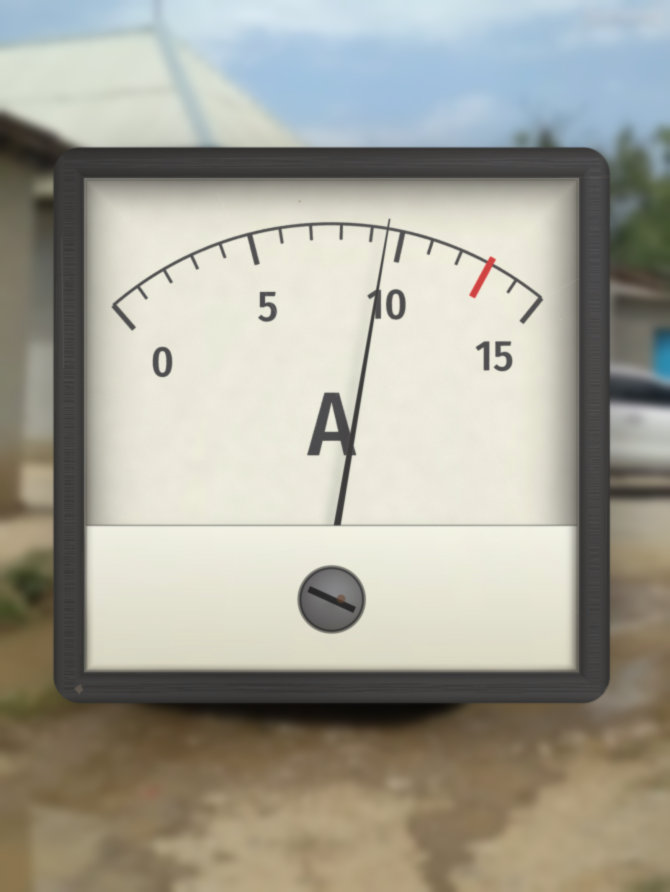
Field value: 9.5 A
